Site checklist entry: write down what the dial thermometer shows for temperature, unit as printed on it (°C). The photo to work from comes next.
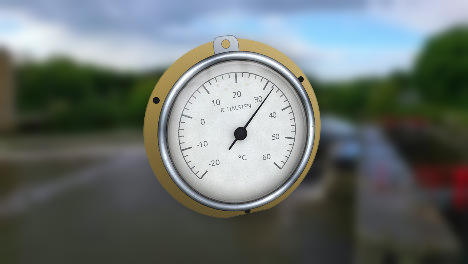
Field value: 32 °C
